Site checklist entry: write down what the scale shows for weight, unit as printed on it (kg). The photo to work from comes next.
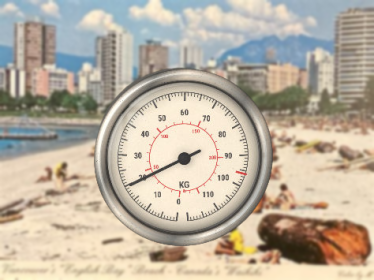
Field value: 20 kg
